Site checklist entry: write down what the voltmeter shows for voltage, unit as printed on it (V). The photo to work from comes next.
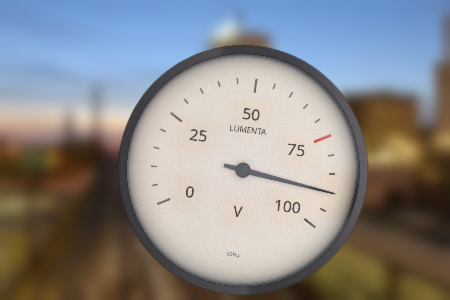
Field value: 90 V
